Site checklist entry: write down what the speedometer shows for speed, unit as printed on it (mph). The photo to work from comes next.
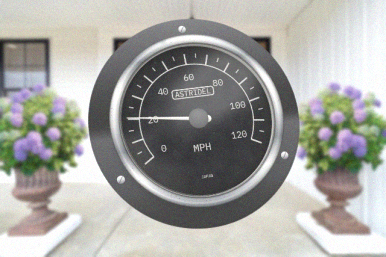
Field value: 20 mph
